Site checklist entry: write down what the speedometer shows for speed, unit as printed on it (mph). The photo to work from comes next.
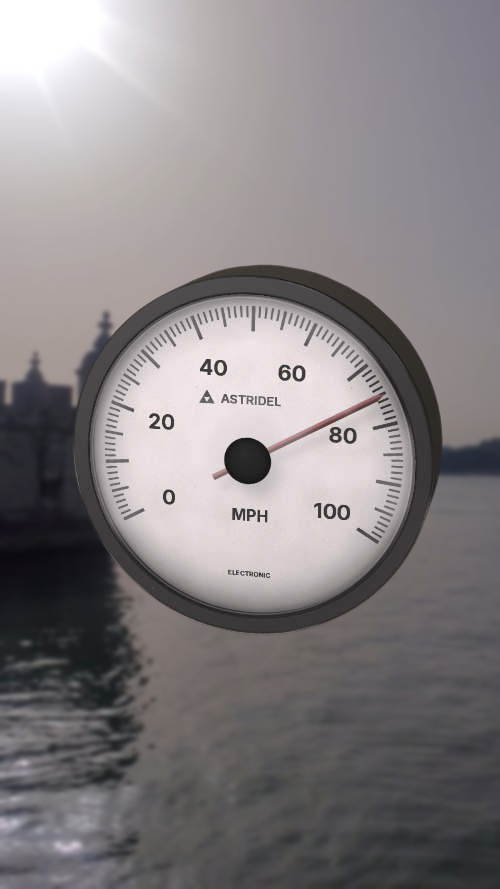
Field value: 75 mph
